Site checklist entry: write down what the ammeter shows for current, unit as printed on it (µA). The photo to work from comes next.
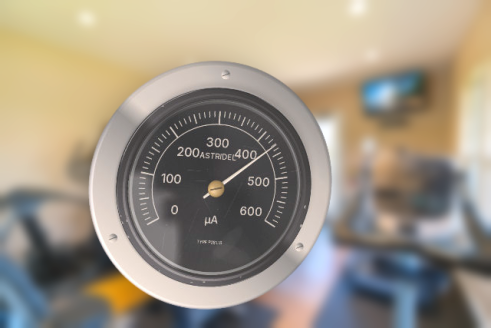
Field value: 430 µA
